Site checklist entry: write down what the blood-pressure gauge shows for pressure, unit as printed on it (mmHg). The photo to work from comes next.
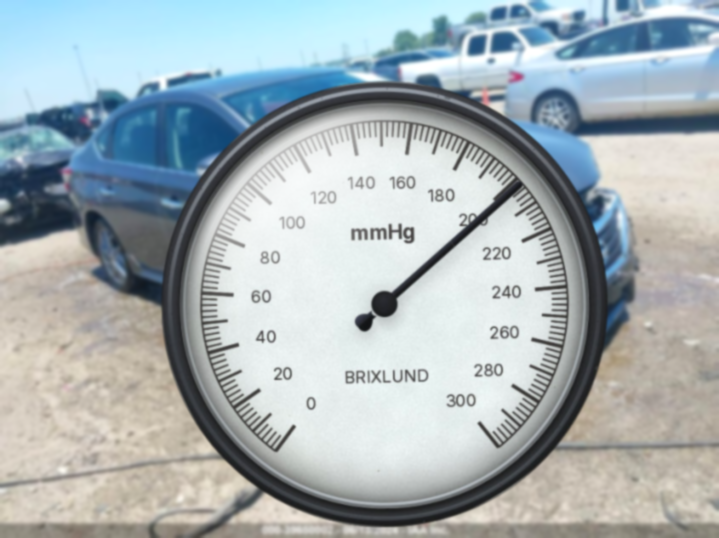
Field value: 202 mmHg
